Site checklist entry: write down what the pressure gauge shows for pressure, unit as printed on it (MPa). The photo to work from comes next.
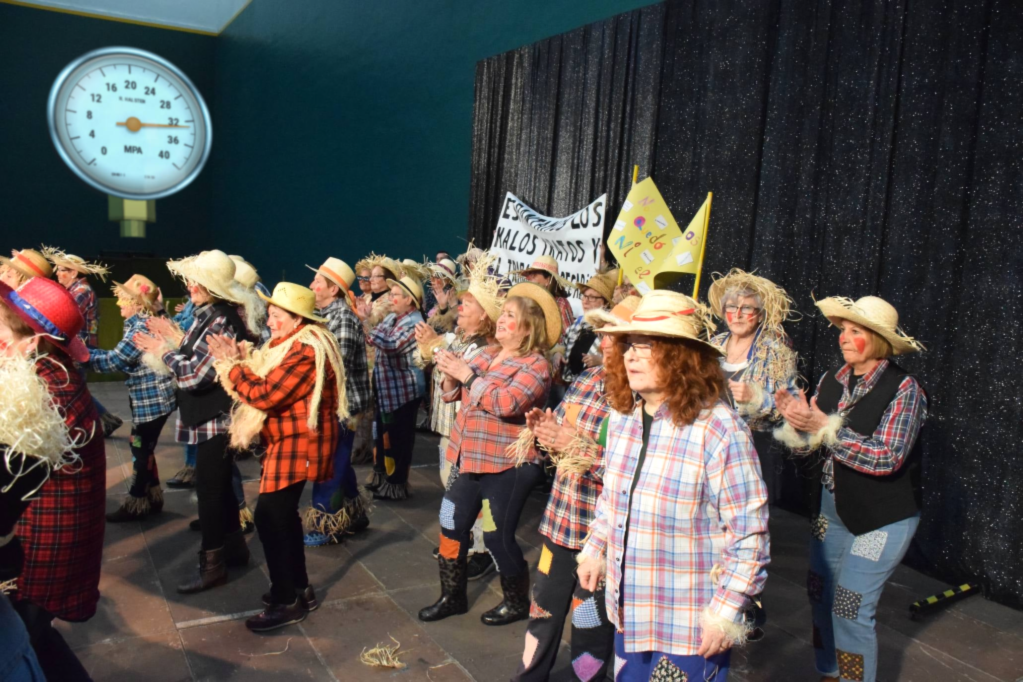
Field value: 33 MPa
